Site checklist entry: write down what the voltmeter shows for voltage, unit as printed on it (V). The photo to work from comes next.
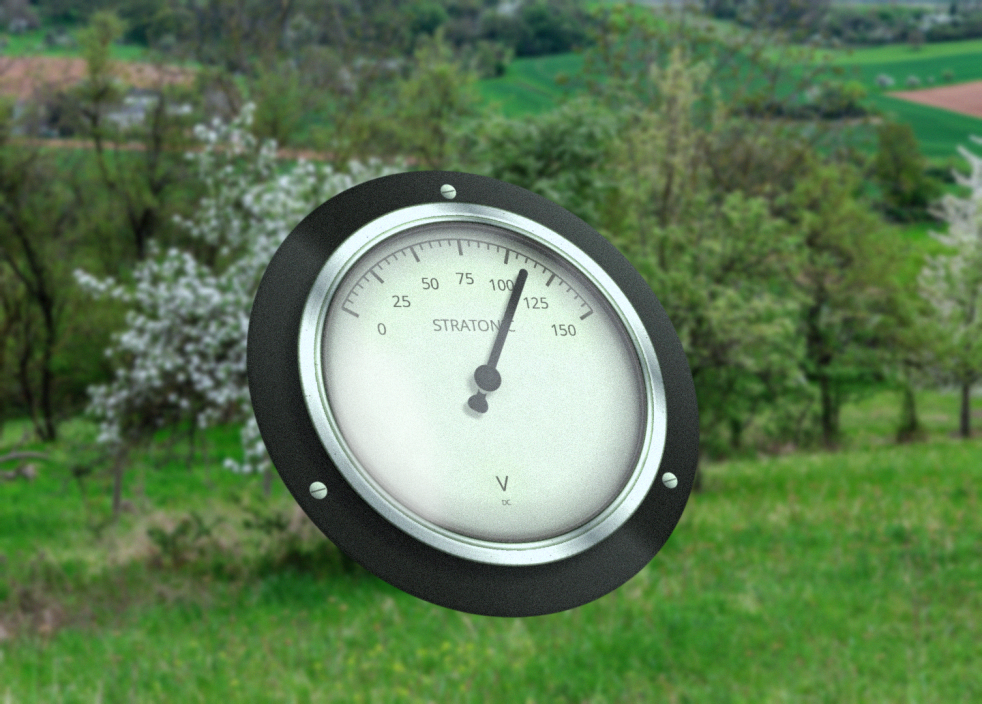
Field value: 110 V
